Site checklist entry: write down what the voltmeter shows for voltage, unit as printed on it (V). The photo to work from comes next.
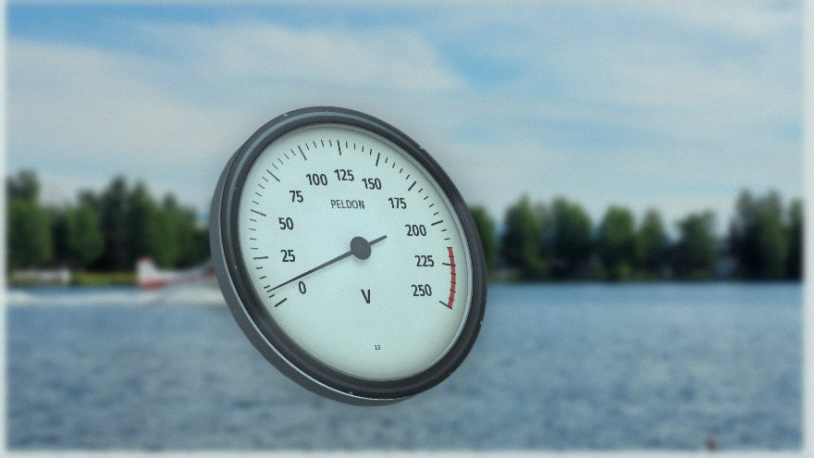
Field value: 7.5 V
